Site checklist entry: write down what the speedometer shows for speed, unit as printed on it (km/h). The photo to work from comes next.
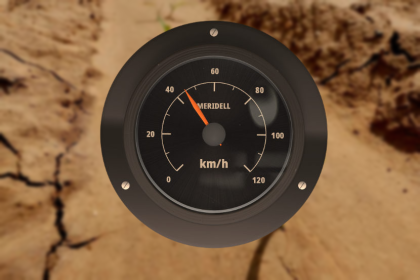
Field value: 45 km/h
